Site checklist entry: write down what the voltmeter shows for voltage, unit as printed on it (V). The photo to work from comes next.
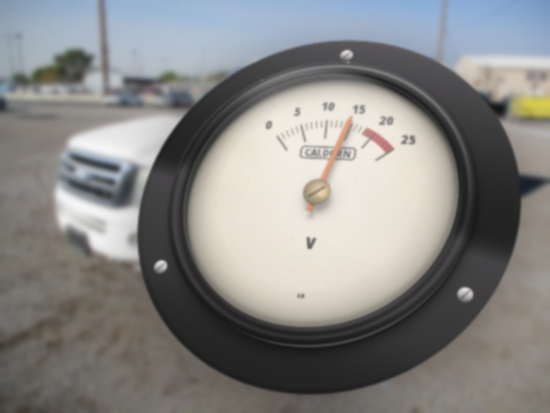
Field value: 15 V
